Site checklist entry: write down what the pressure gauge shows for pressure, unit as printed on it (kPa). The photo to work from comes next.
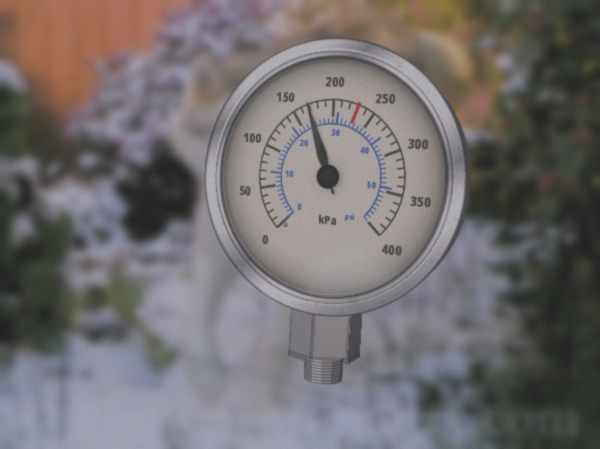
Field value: 170 kPa
